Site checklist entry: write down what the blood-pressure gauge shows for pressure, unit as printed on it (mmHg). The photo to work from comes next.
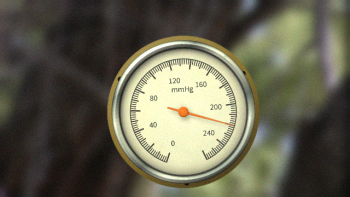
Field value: 220 mmHg
